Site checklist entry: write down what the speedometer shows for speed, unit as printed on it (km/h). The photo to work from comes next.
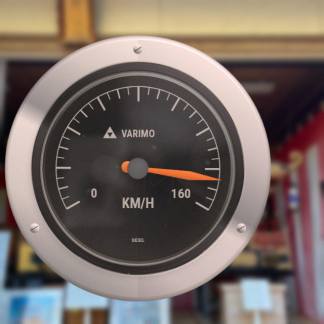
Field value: 145 km/h
